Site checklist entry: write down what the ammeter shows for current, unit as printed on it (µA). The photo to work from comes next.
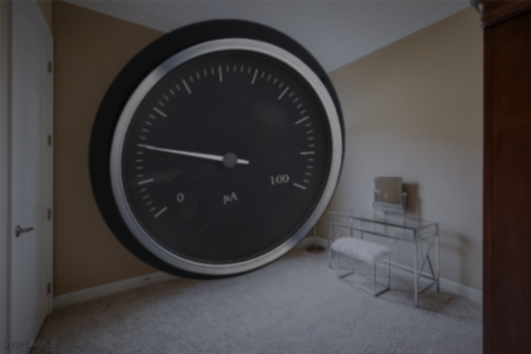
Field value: 20 µA
